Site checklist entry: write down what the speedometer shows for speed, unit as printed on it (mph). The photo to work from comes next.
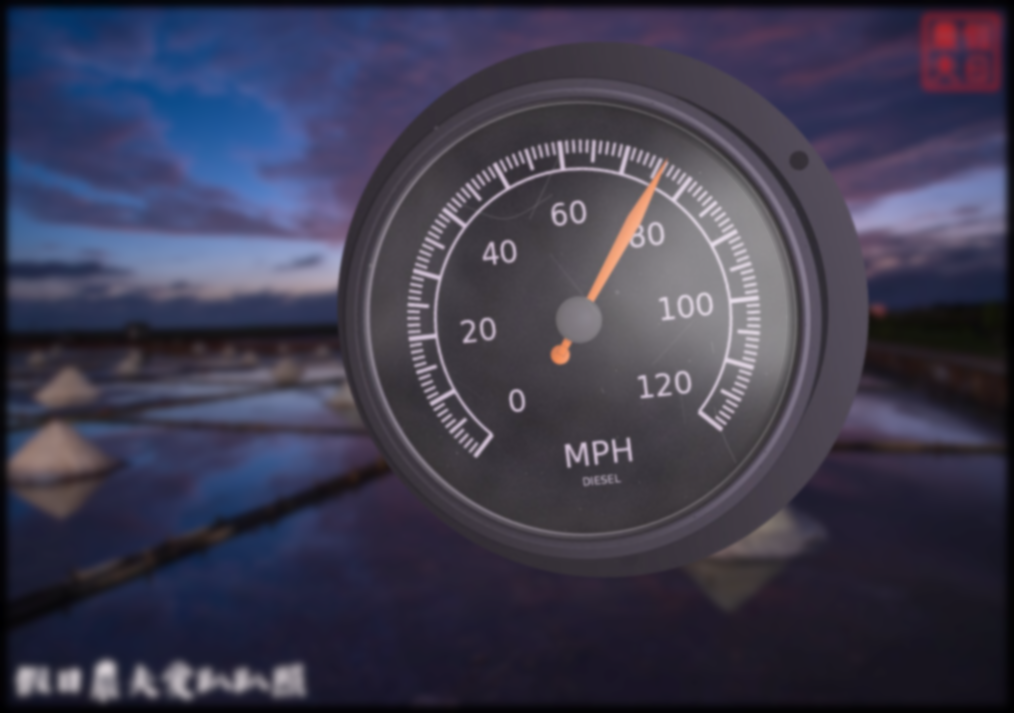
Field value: 76 mph
